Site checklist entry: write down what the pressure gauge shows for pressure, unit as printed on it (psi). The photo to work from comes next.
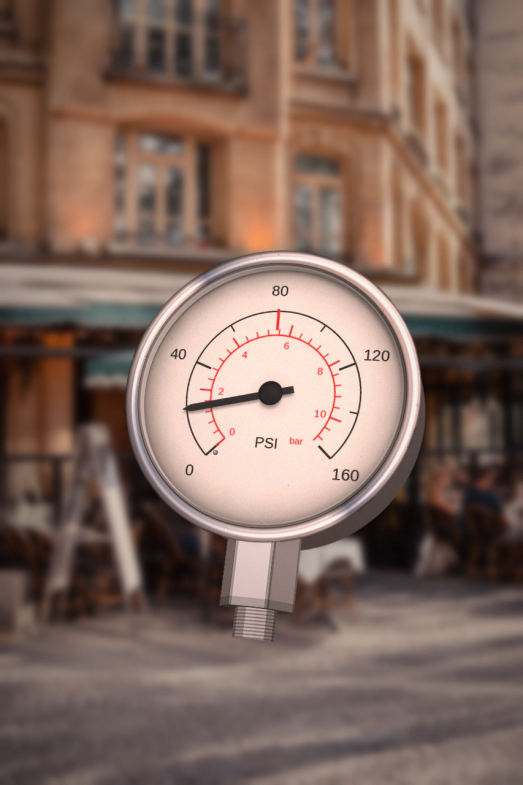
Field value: 20 psi
